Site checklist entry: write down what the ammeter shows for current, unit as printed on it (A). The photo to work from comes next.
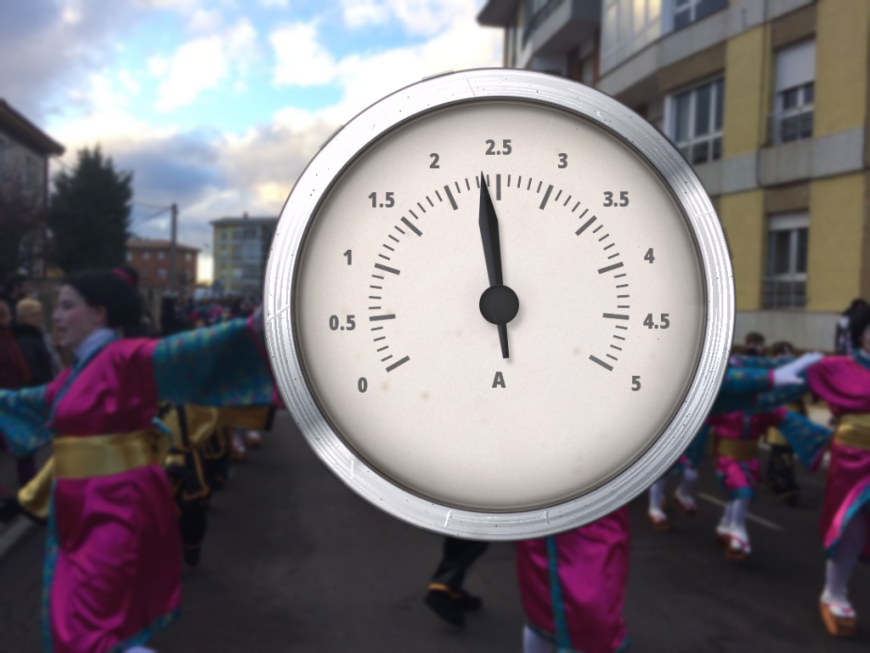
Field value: 2.35 A
